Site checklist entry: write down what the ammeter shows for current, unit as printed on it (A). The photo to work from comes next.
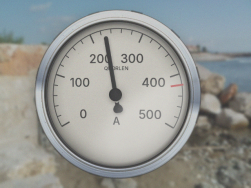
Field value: 230 A
